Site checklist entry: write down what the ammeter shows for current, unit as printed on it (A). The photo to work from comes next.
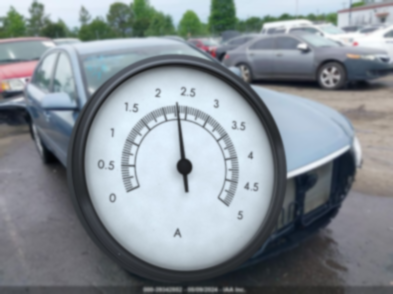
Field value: 2.25 A
